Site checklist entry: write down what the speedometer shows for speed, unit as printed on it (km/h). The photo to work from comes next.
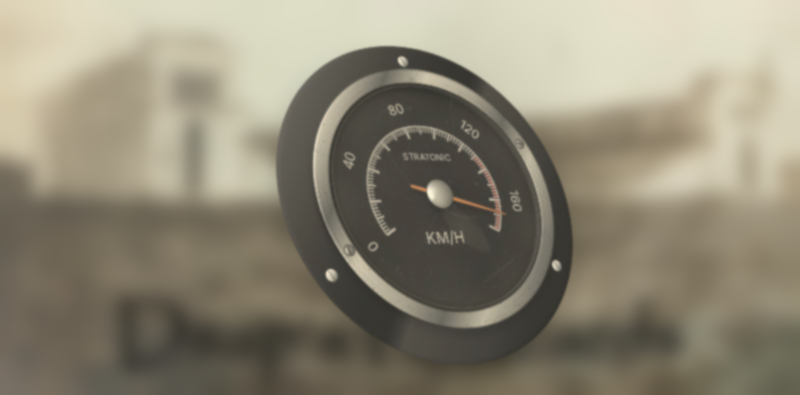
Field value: 170 km/h
